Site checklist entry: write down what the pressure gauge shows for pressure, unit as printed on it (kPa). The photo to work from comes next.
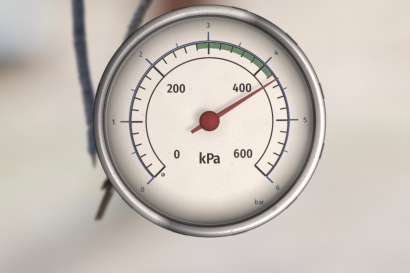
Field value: 430 kPa
